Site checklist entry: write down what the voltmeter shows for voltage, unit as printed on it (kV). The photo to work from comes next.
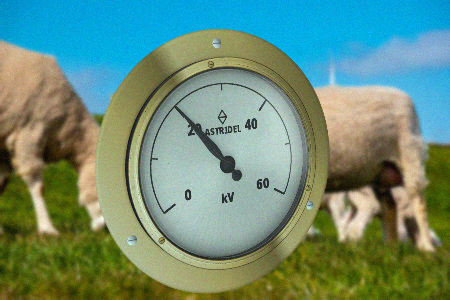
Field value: 20 kV
